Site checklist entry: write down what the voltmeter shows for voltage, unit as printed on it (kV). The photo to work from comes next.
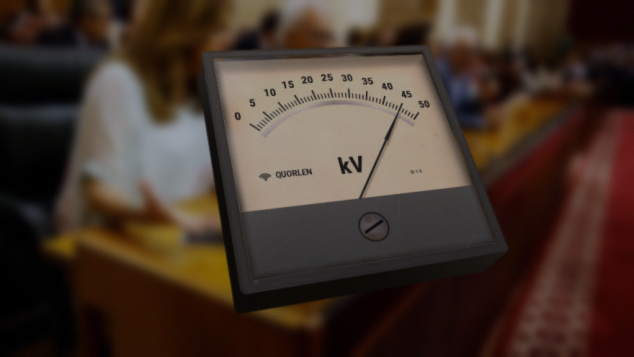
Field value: 45 kV
